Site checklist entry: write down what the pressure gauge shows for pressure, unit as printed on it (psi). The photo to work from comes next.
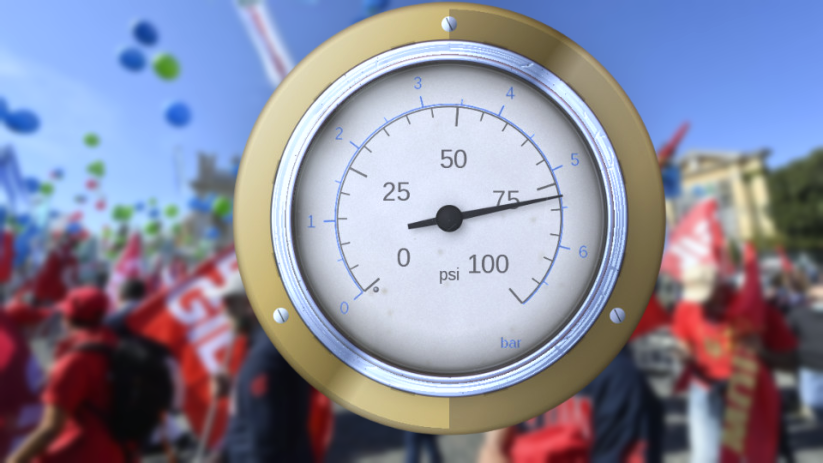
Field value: 77.5 psi
